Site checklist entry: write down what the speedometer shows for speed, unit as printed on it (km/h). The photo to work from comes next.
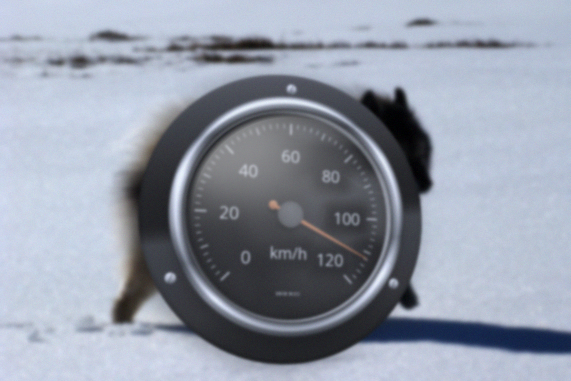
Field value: 112 km/h
